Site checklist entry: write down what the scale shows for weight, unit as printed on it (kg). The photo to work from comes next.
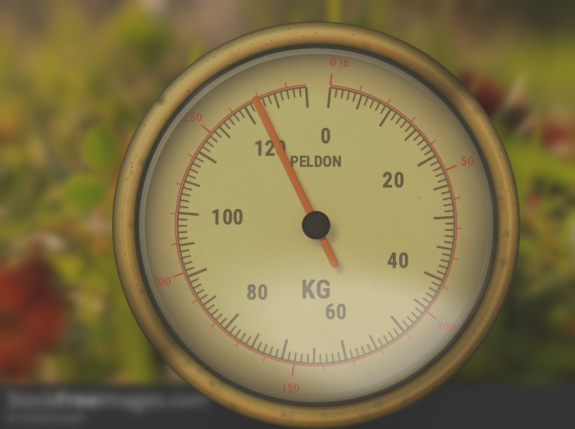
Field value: 122 kg
